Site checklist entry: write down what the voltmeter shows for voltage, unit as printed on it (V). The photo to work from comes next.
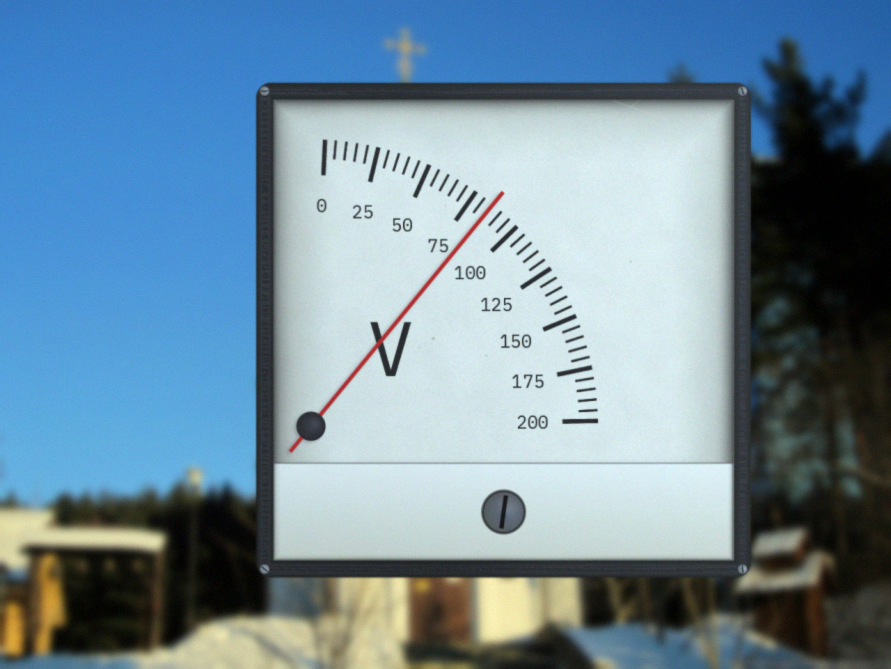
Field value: 85 V
